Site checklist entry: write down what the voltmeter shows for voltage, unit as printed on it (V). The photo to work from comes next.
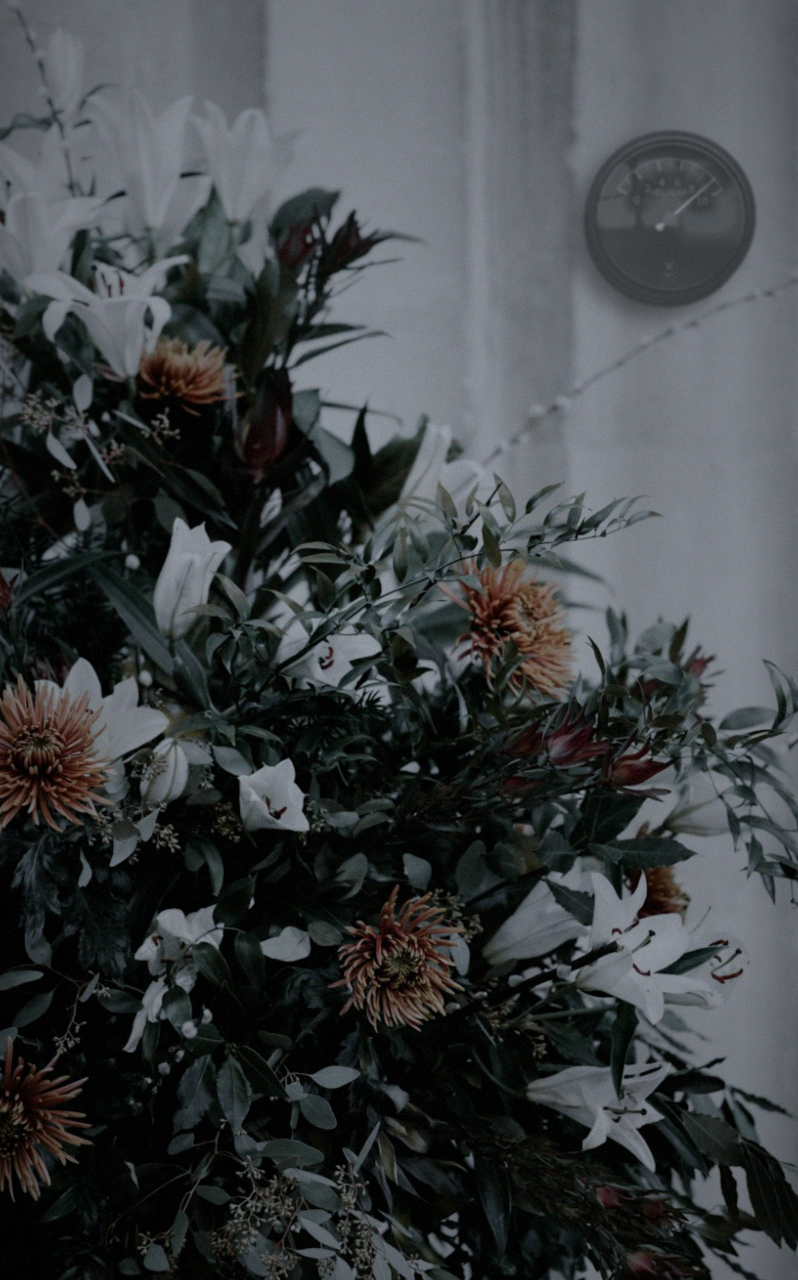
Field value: 9 V
